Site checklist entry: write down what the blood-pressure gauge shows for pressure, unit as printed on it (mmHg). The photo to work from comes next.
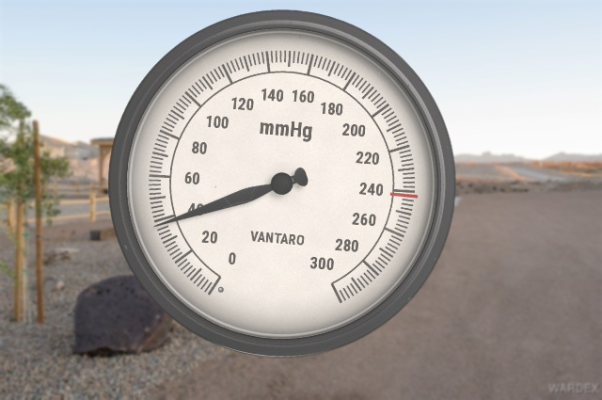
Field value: 38 mmHg
